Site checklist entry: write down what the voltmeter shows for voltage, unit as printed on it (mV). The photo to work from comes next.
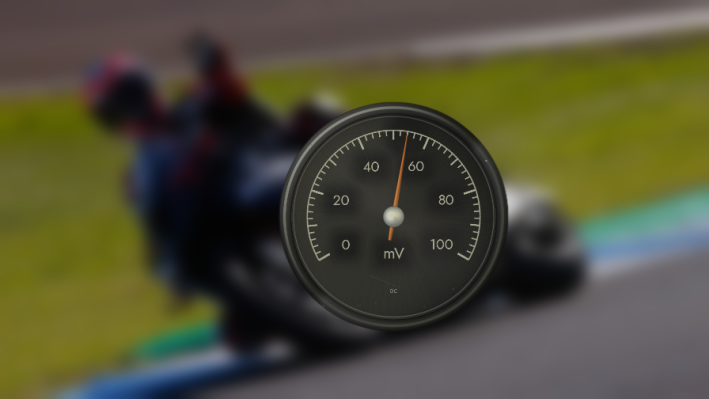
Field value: 54 mV
